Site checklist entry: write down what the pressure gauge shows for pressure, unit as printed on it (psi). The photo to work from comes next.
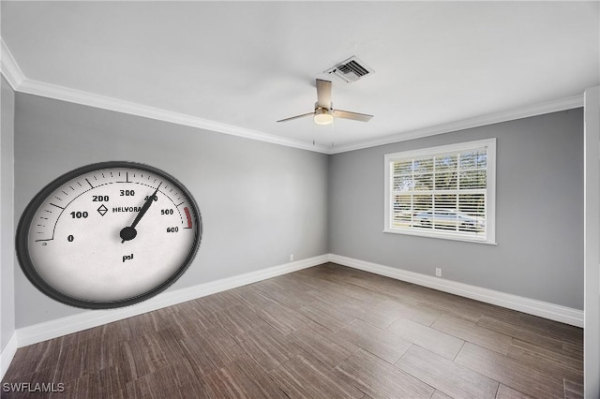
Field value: 400 psi
